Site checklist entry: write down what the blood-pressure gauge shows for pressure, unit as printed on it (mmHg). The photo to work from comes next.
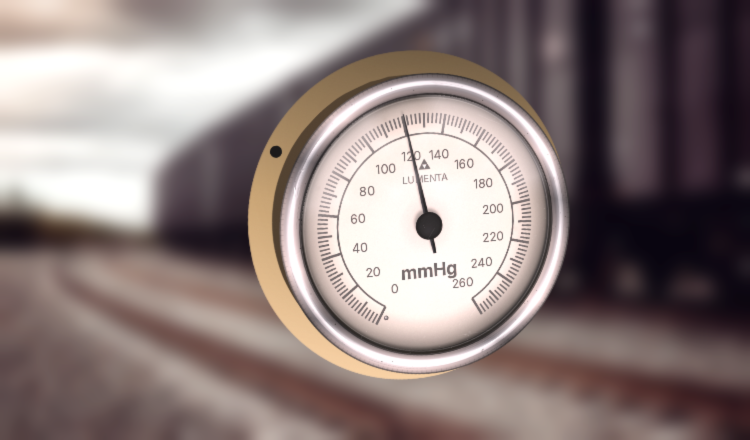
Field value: 120 mmHg
